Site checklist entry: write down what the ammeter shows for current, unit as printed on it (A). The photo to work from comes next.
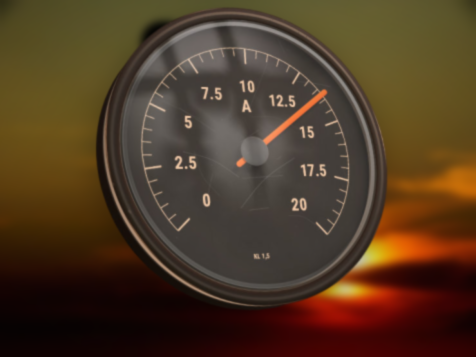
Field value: 13.75 A
